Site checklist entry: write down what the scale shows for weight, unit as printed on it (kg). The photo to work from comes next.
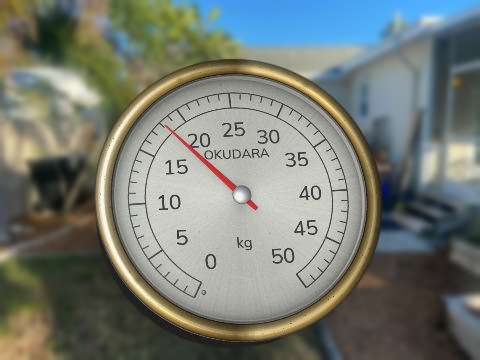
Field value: 18 kg
